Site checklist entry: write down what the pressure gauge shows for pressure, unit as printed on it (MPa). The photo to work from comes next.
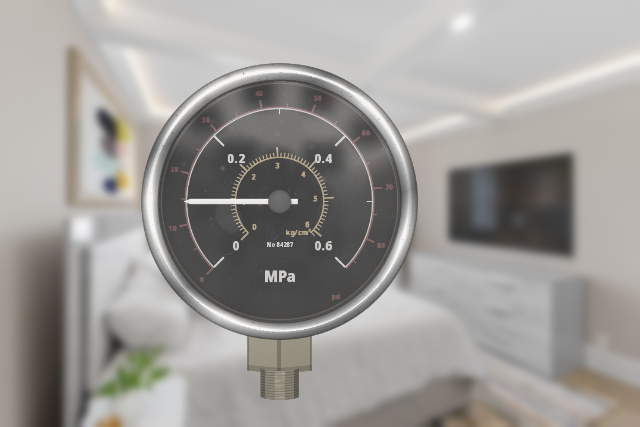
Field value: 0.1 MPa
